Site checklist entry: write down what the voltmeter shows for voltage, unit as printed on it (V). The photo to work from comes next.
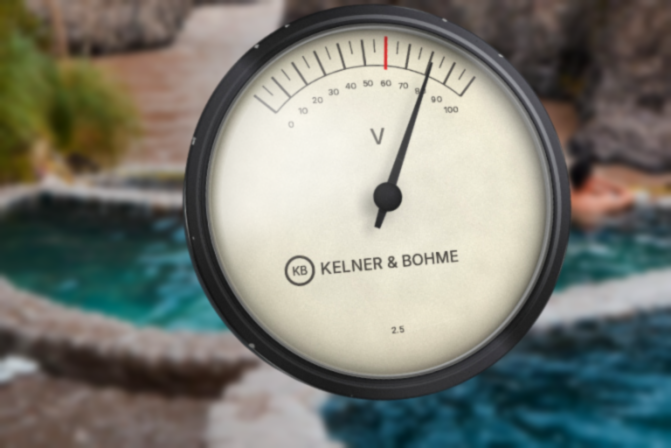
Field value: 80 V
